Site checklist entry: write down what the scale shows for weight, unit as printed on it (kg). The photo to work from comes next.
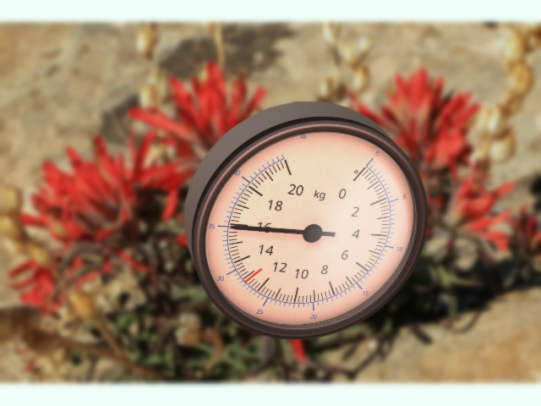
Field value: 16 kg
